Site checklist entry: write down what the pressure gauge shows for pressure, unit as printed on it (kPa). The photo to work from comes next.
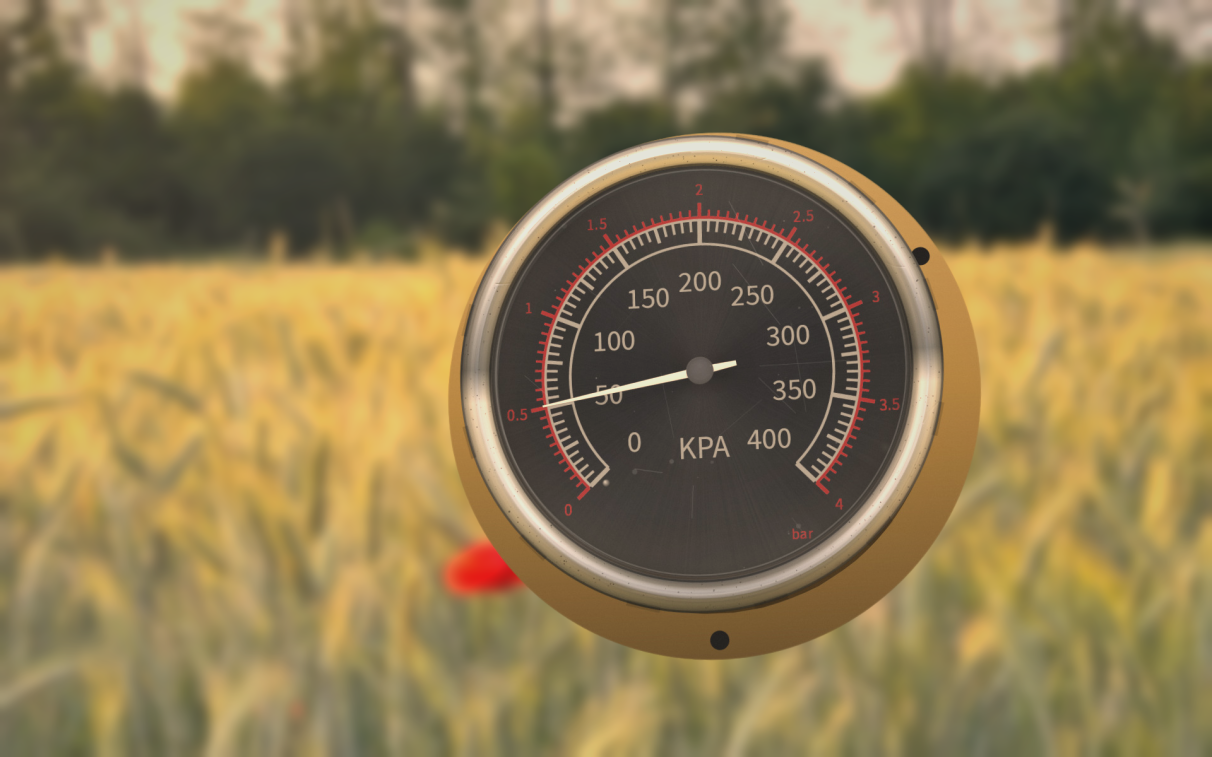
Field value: 50 kPa
